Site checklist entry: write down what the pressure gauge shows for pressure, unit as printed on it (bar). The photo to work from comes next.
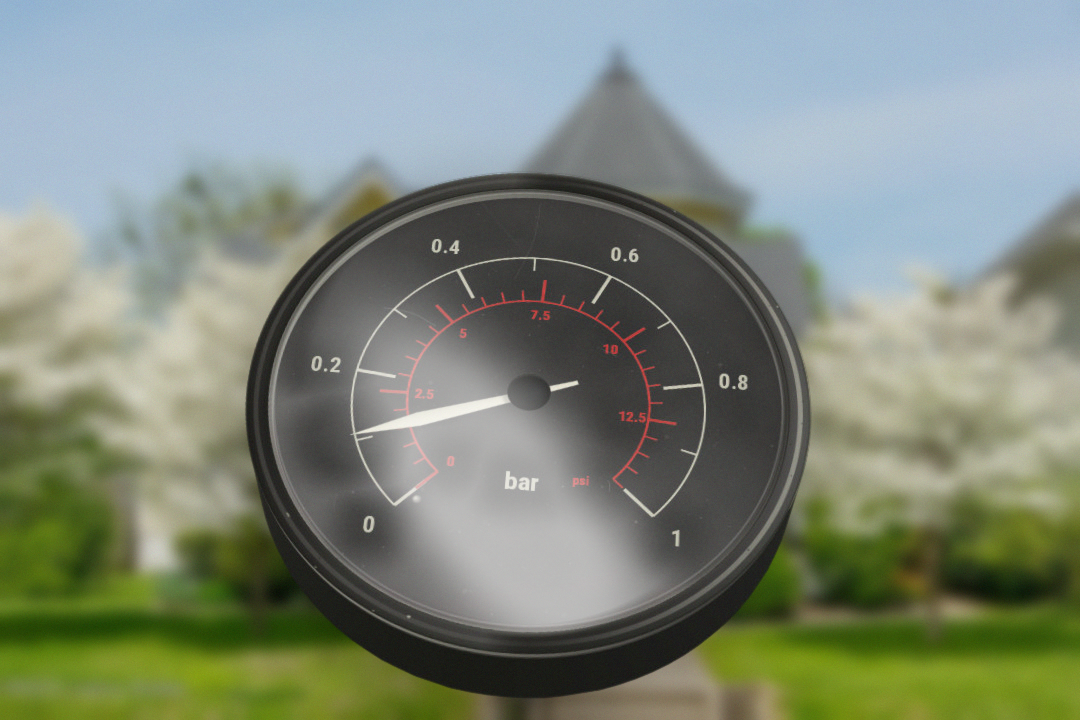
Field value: 0.1 bar
